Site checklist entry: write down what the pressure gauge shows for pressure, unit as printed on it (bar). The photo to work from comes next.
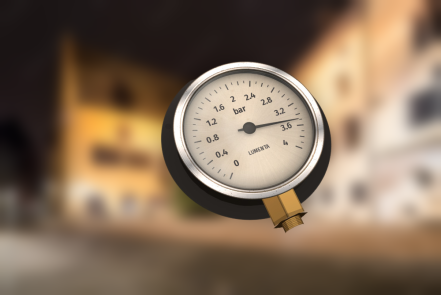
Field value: 3.5 bar
